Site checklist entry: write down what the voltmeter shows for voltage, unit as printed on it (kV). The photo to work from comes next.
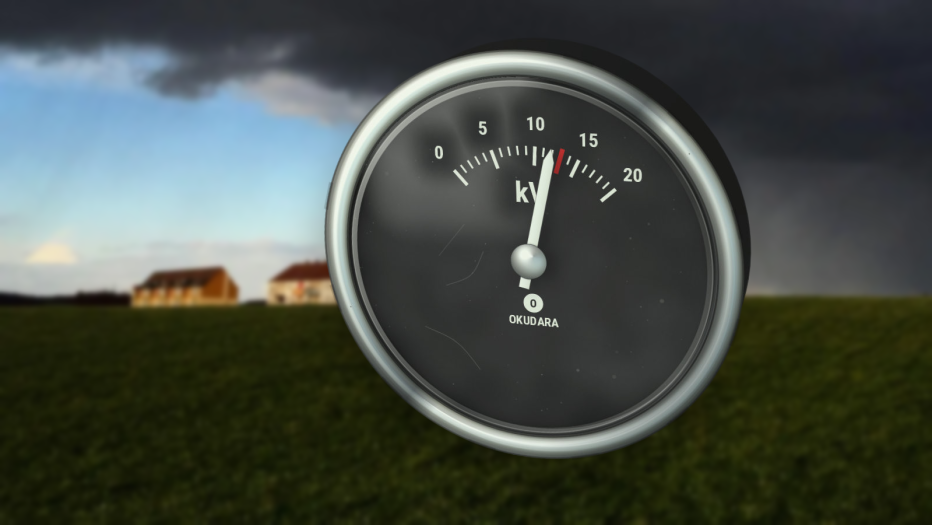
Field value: 12 kV
